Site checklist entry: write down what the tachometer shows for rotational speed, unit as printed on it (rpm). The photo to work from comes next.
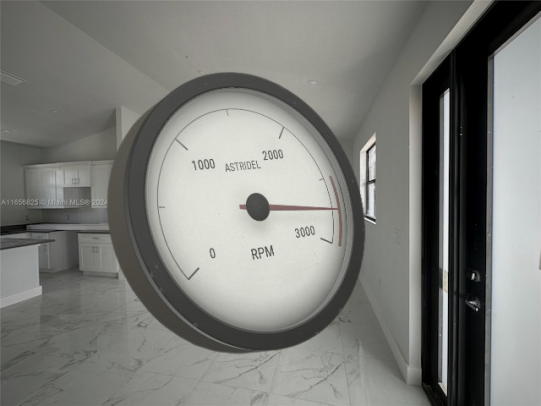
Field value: 2750 rpm
